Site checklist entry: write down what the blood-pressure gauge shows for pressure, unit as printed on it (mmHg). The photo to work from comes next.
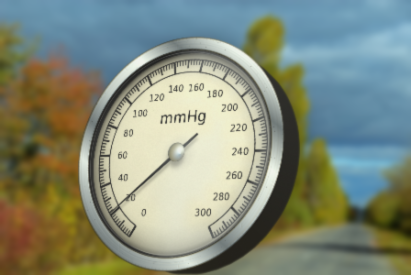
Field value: 20 mmHg
